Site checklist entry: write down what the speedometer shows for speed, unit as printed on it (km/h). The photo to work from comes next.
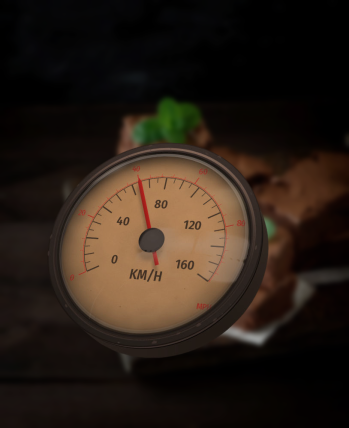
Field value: 65 km/h
